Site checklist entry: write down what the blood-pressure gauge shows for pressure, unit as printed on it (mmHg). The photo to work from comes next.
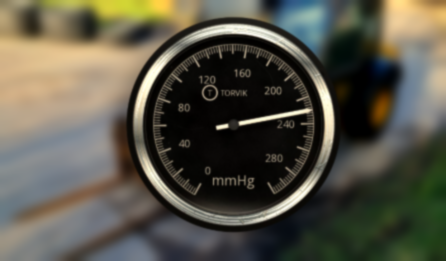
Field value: 230 mmHg
